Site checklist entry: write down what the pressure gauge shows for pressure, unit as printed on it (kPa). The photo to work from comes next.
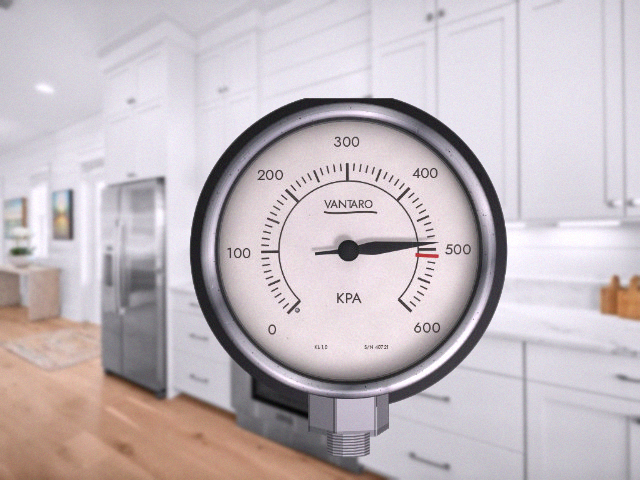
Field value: 490 kPa
